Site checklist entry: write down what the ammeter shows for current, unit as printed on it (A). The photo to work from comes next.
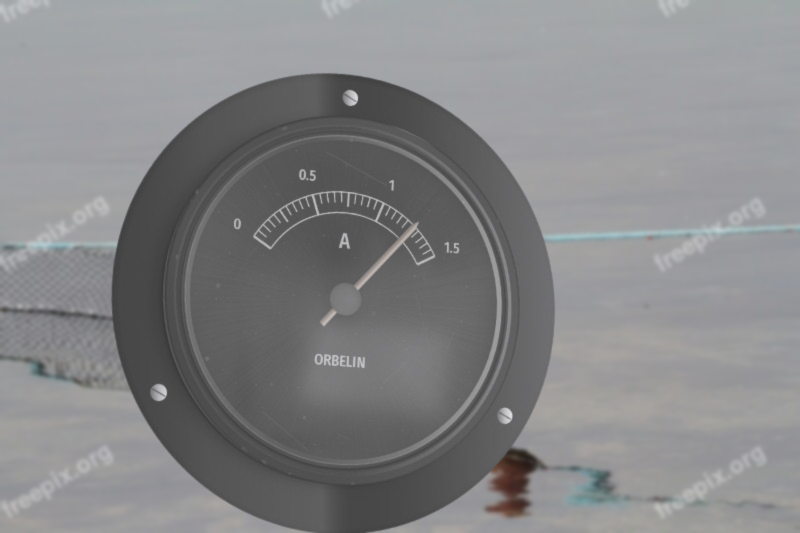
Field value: 1.25 A
